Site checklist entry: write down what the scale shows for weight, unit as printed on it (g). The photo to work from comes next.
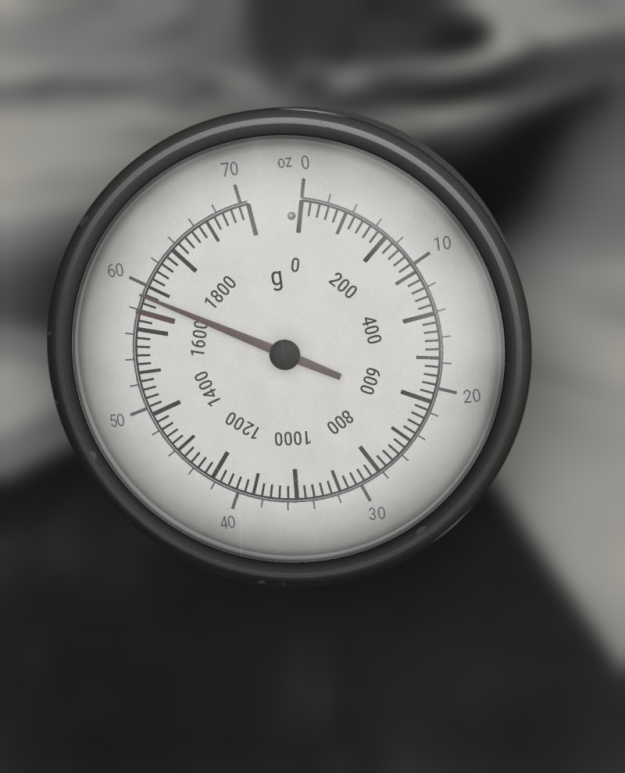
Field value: 1680 g
